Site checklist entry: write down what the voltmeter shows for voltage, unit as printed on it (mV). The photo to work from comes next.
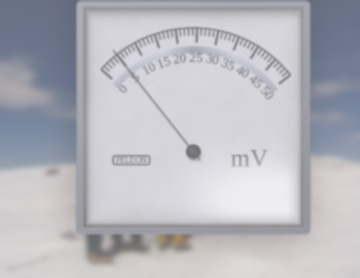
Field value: 5 mV
